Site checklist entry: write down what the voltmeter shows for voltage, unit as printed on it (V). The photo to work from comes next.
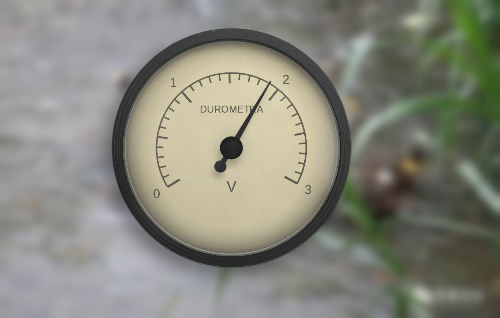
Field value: 1.9 V
